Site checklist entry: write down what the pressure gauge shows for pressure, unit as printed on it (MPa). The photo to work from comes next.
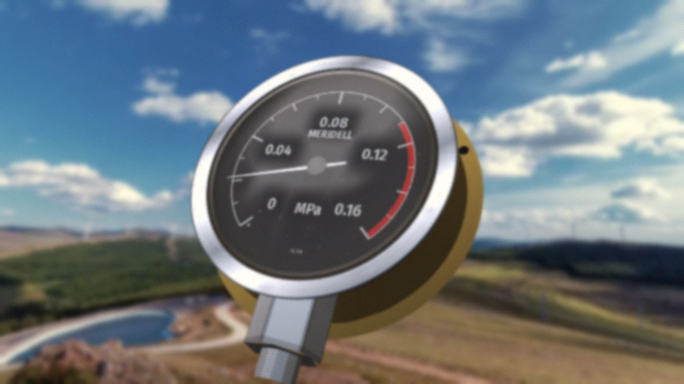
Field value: 0.02 MPa
